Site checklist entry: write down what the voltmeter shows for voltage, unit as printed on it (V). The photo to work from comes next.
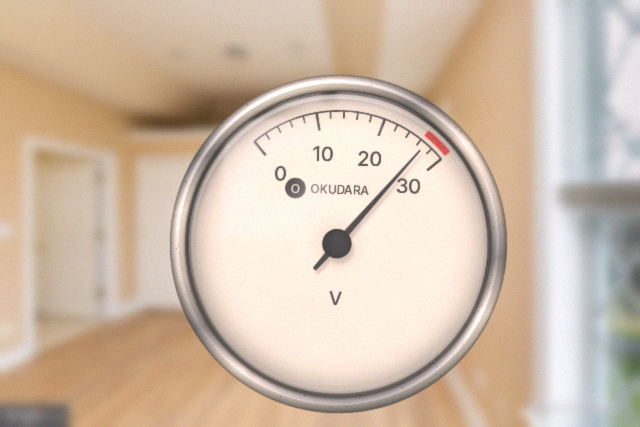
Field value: 27 V
